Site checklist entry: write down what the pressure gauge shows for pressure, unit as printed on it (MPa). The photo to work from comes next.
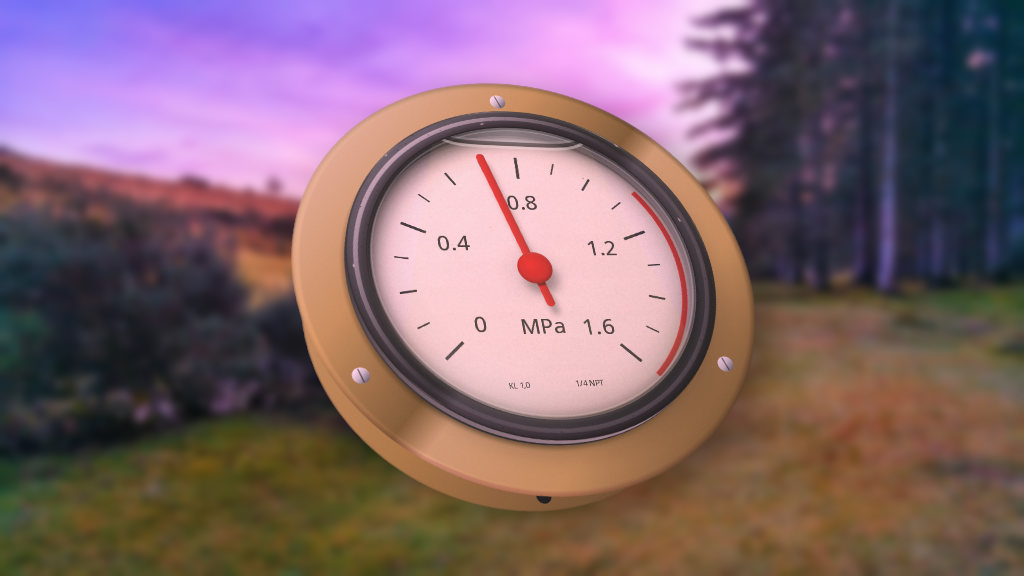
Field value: 0.7 MPa
